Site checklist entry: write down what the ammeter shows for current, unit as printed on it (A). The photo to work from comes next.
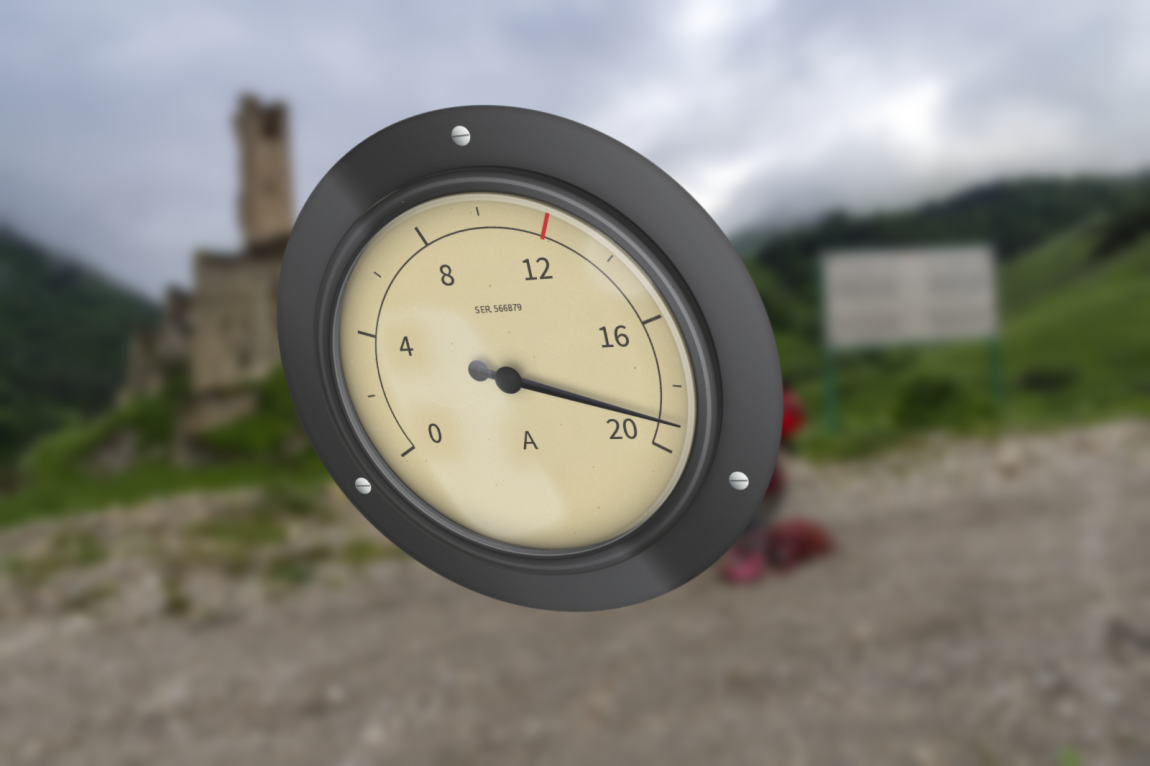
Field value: 19 A
